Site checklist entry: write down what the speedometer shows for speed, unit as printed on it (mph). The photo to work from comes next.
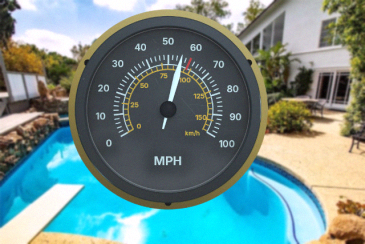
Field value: 56 mph
